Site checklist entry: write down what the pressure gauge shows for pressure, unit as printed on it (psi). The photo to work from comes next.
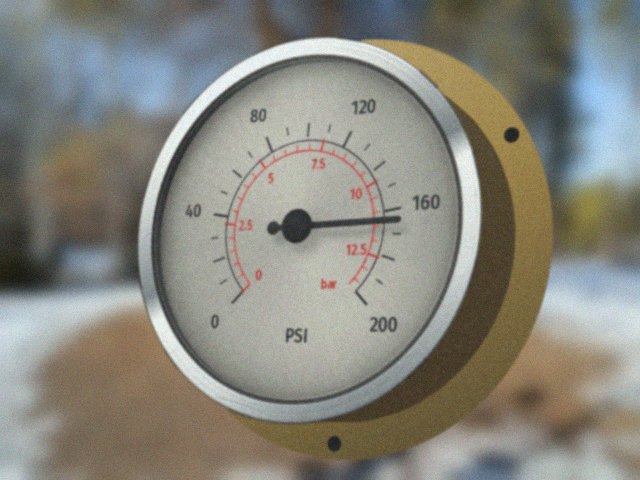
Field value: 165 psi
